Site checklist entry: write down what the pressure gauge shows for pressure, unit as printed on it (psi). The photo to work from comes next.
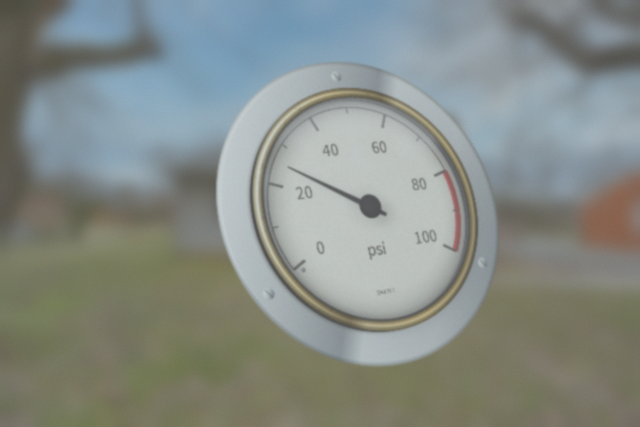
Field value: 25 psi
